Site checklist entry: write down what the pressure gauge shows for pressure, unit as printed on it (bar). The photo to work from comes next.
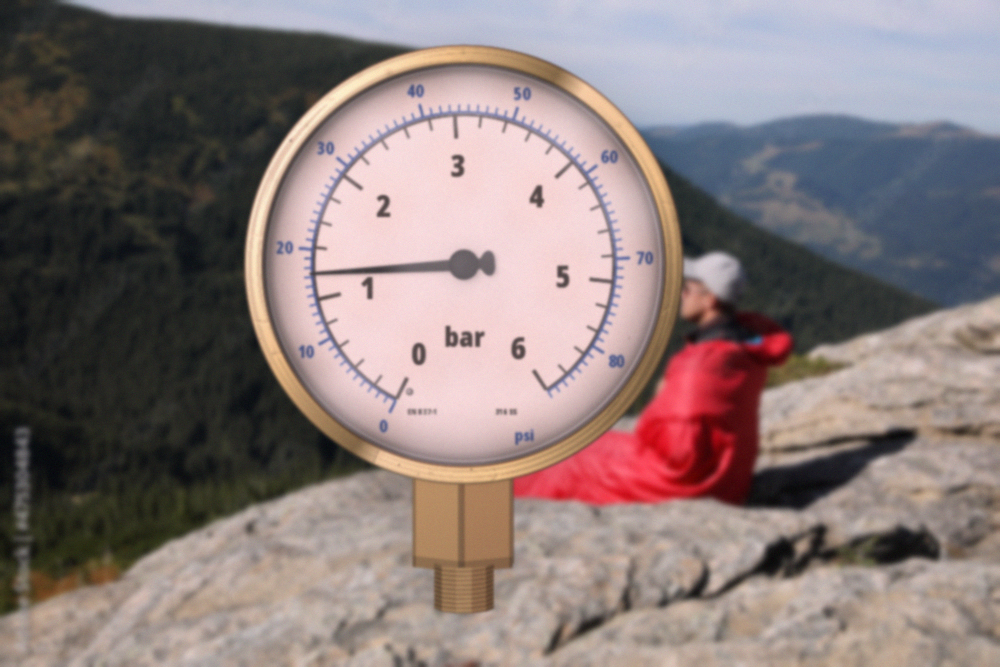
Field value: 1.2 bar
